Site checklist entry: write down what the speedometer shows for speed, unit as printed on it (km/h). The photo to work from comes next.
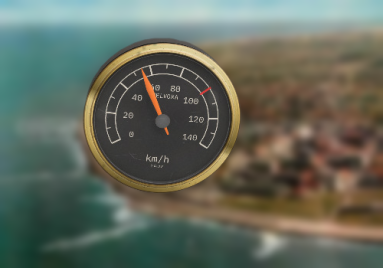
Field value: 55 km/h
